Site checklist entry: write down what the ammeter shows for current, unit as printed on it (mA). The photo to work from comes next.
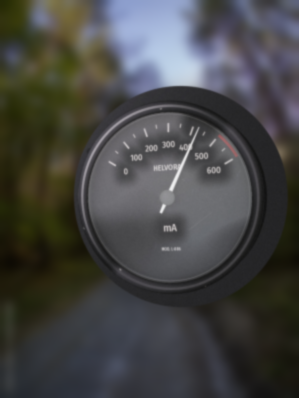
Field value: 425 mA
